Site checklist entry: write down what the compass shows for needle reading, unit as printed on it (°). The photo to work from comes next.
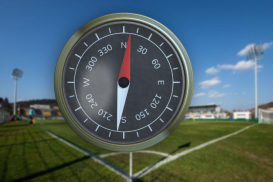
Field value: 7.5 °
